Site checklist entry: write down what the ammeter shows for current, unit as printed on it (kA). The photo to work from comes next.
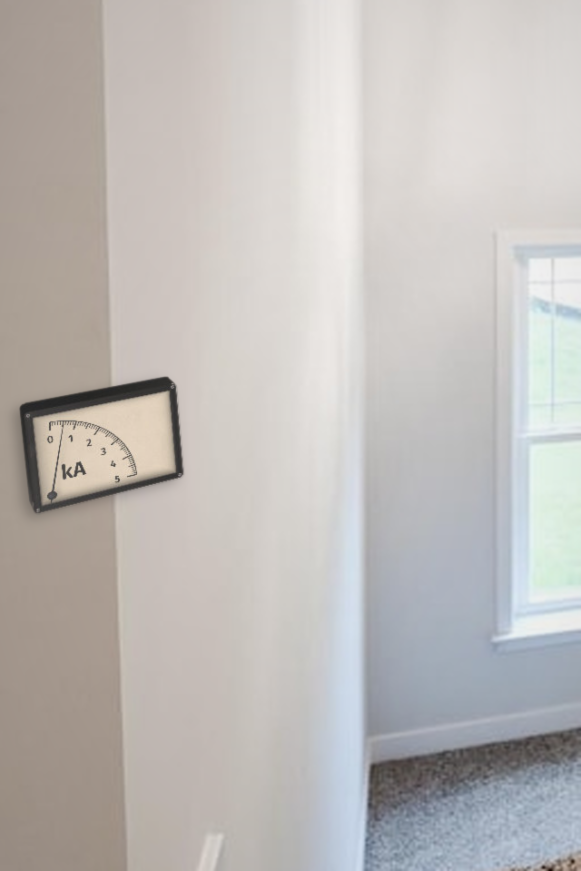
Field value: 0.5 kA
